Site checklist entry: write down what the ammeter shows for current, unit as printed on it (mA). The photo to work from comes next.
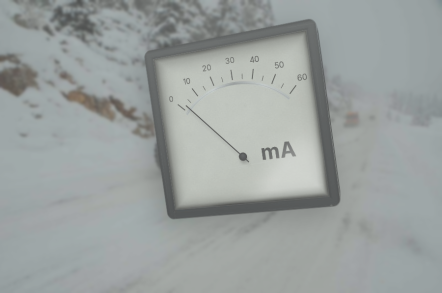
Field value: 2.5 mA
